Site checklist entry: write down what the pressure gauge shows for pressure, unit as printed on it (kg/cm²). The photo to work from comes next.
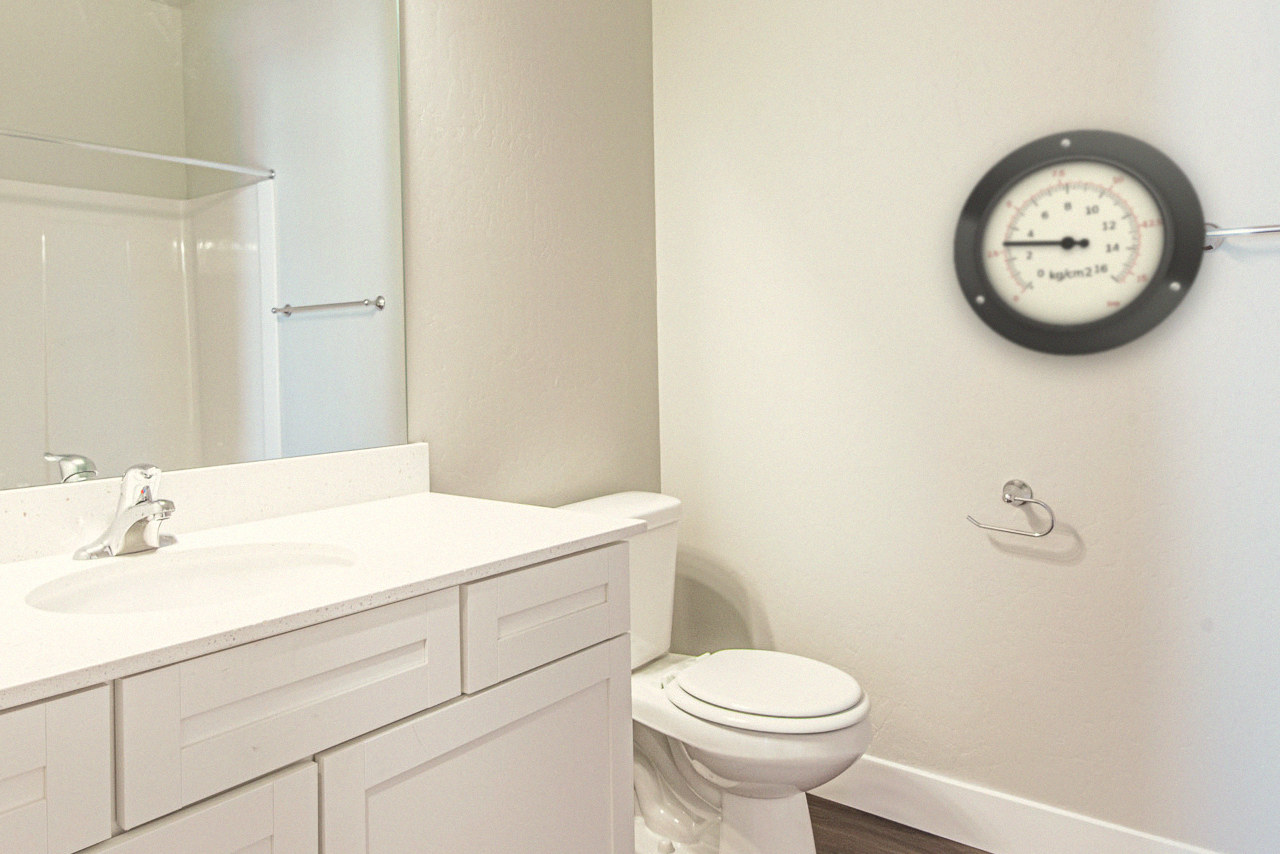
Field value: 3 kg/cm²
